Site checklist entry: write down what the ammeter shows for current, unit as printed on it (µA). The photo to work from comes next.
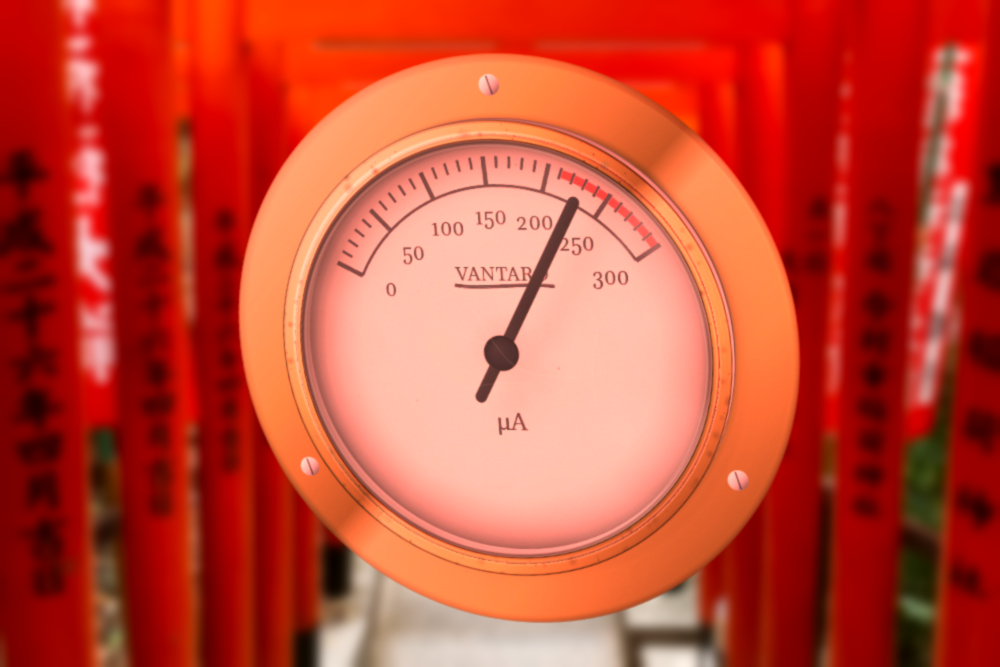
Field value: 230 µA
